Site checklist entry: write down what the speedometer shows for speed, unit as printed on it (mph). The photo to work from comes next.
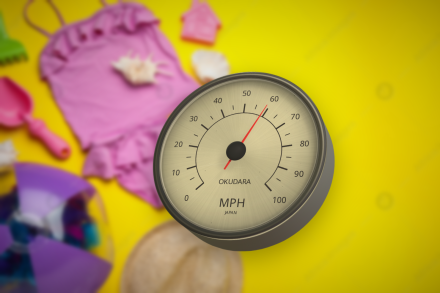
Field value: 60 mph
